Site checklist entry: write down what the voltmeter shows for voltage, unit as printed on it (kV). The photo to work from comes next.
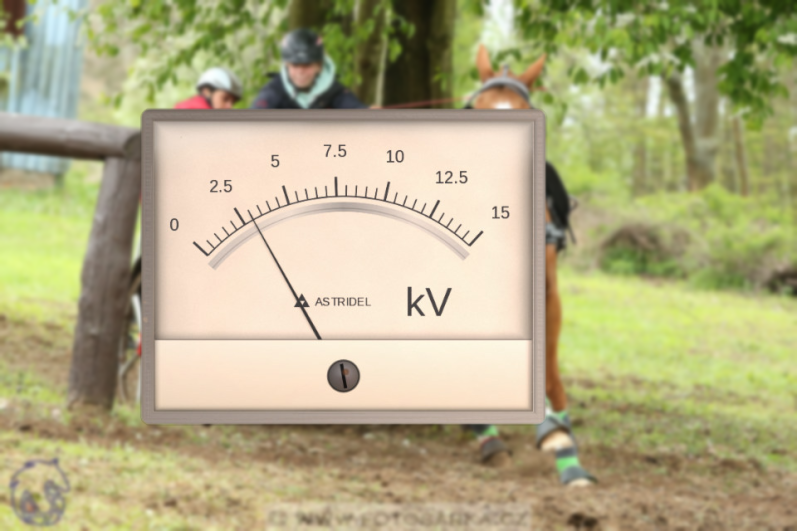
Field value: 3 kV
